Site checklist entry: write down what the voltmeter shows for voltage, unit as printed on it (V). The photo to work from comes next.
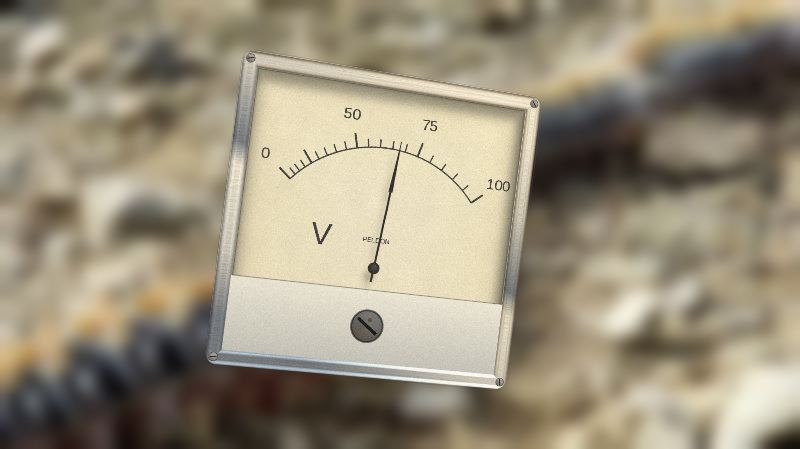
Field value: 67.5 V
